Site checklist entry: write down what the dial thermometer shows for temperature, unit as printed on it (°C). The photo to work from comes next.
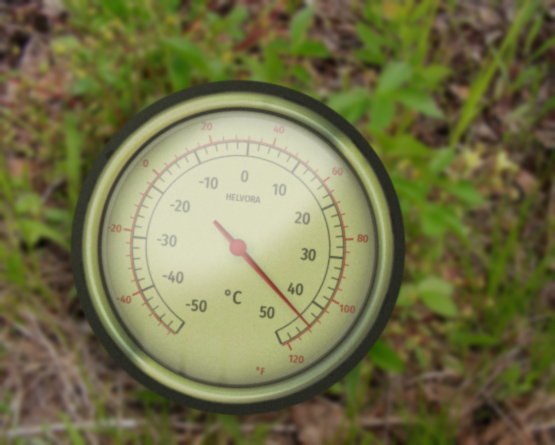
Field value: 44 °C
